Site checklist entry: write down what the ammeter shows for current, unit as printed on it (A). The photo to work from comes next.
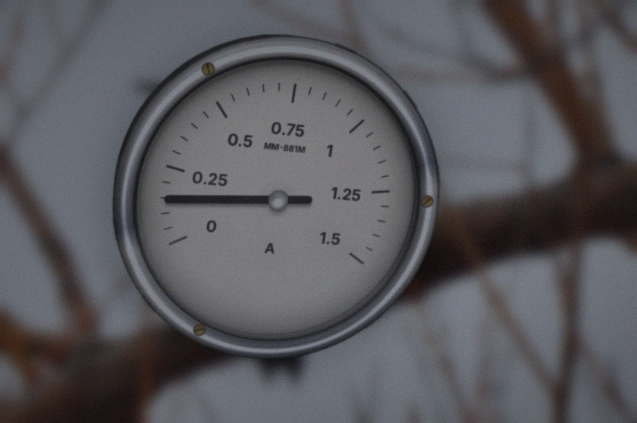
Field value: 0.15 A
